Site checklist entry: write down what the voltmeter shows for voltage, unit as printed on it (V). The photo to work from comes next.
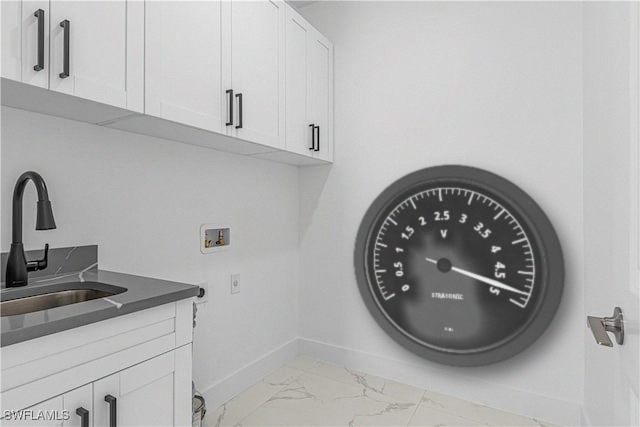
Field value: 4.8 V
